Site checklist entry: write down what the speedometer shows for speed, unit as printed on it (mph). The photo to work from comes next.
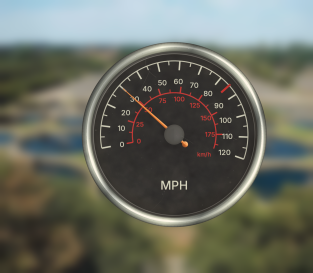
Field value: 30 mph
